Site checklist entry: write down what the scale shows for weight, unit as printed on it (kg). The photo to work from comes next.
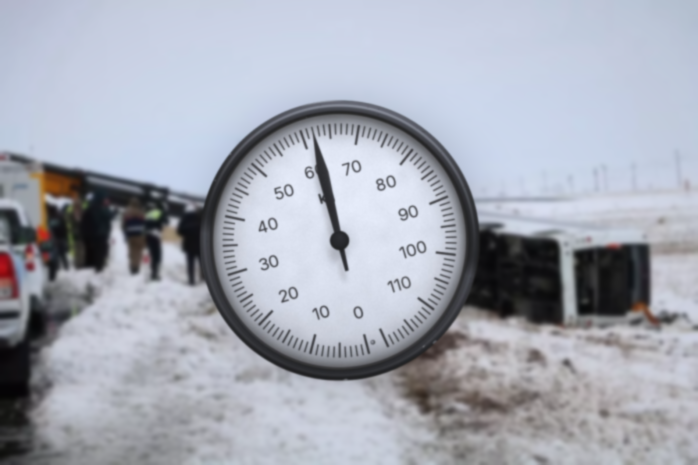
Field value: 62 kg
